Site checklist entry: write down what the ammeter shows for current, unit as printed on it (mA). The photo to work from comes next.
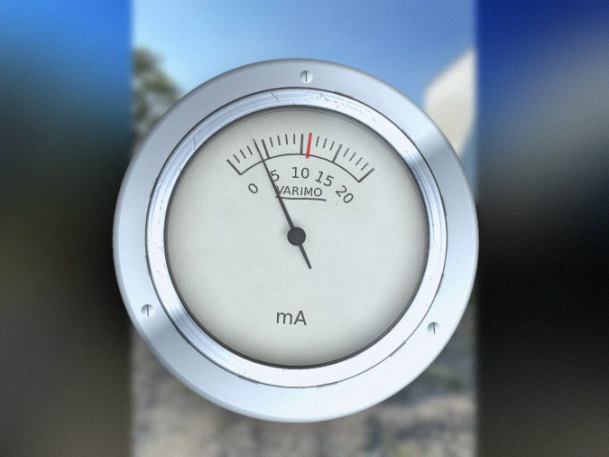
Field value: 4 mA
